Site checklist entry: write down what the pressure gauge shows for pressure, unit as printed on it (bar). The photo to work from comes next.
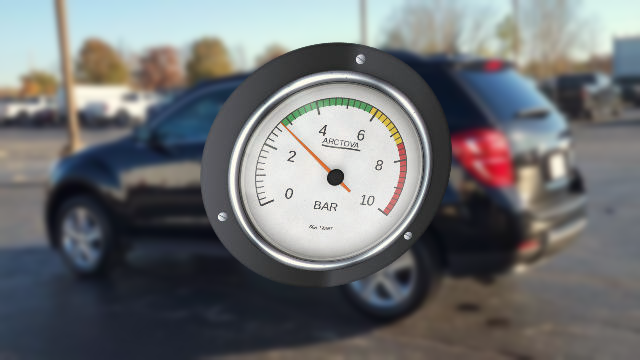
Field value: 2.8 bar
